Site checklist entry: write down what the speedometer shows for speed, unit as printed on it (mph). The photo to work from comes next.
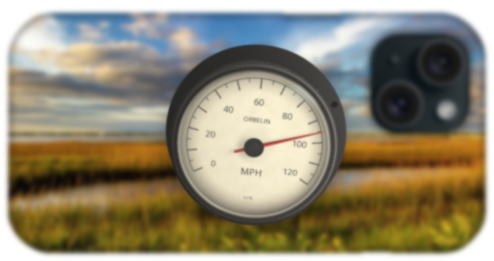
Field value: 95 mph
